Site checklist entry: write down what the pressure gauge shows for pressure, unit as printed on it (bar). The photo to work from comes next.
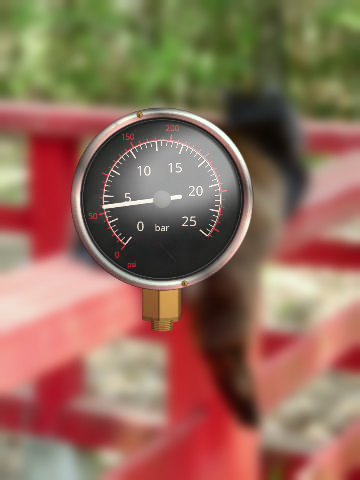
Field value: 4 bar
